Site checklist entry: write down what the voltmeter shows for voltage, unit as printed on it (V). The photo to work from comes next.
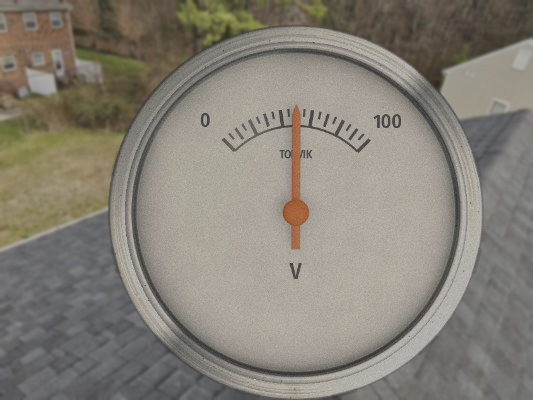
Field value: 50 V
